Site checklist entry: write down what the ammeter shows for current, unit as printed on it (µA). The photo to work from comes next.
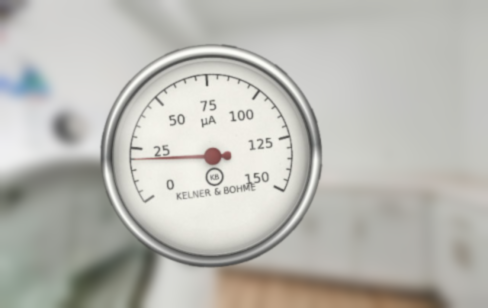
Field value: 20 µA
